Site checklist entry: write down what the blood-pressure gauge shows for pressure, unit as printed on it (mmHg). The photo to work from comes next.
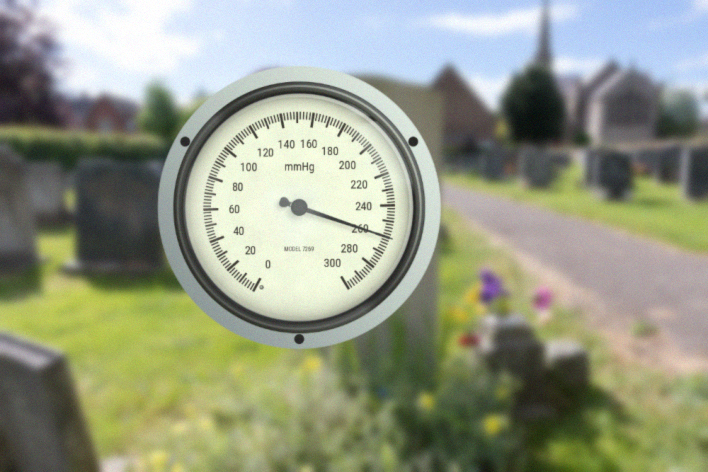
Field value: 260 mmHg
